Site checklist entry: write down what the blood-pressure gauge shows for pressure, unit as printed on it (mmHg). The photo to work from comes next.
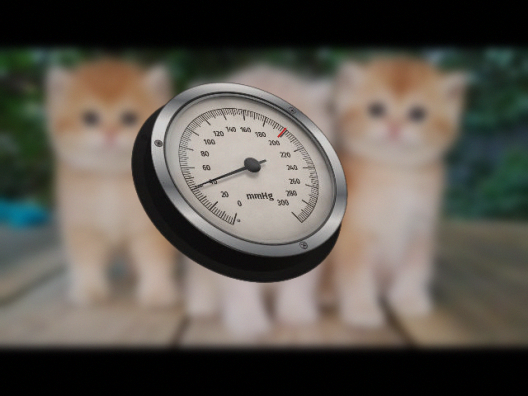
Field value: 40 mmHg
